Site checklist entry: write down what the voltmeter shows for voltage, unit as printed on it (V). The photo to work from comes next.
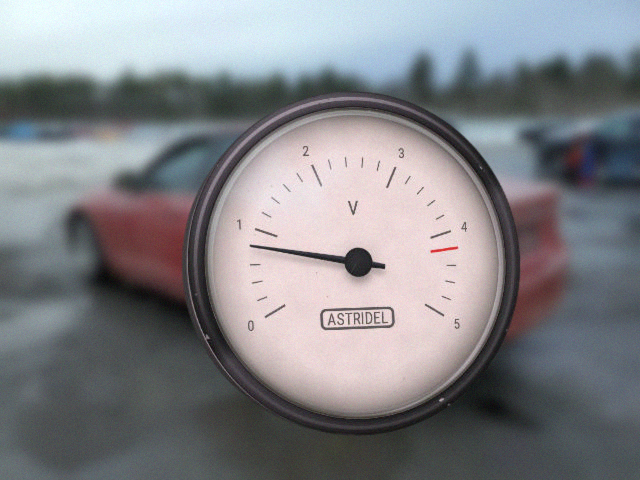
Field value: 0.8 V
